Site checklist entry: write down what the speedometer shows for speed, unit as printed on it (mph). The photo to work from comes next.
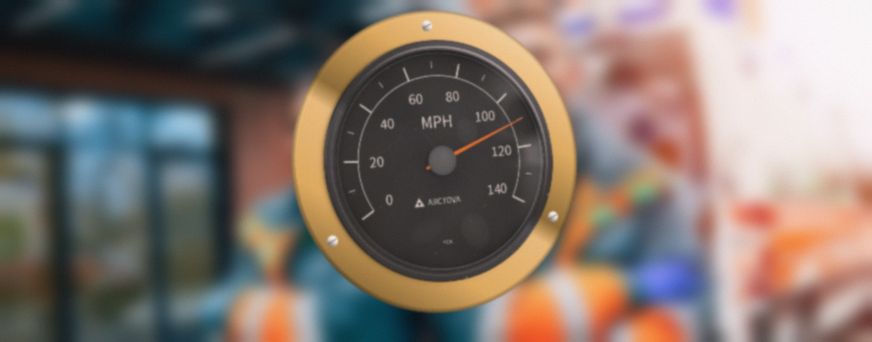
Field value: 110 mph
